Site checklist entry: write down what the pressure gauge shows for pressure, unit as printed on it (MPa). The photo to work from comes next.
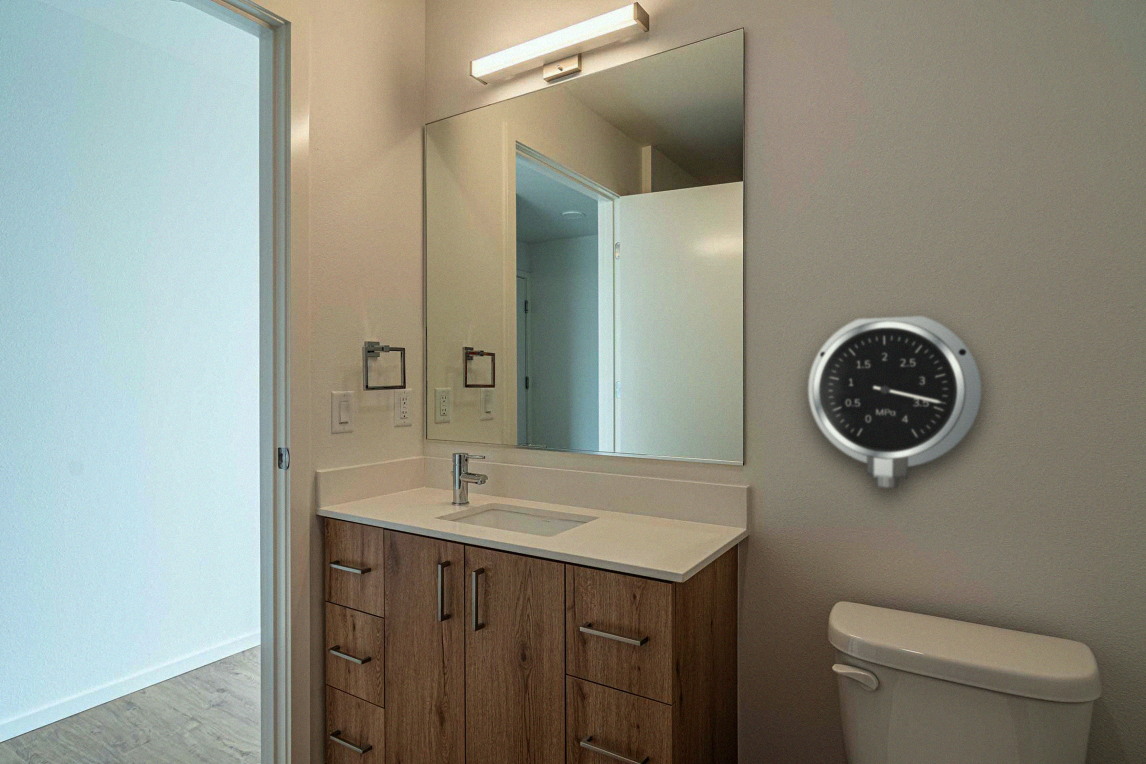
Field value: 3.4 MPa
